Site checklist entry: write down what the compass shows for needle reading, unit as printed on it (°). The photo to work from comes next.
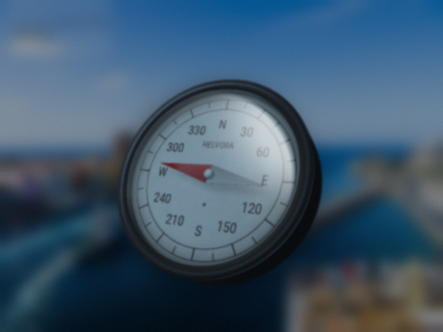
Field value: 277.5 °
